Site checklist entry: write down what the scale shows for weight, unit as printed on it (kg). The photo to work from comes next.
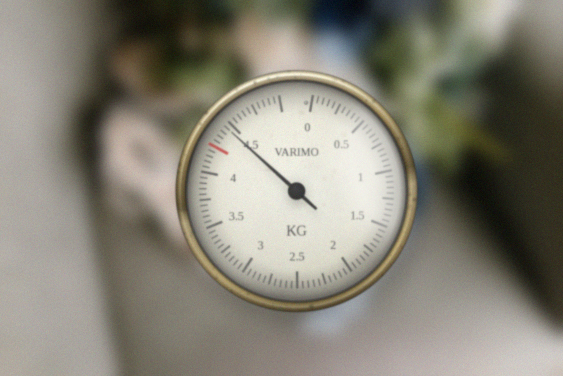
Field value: 4.45 kg
